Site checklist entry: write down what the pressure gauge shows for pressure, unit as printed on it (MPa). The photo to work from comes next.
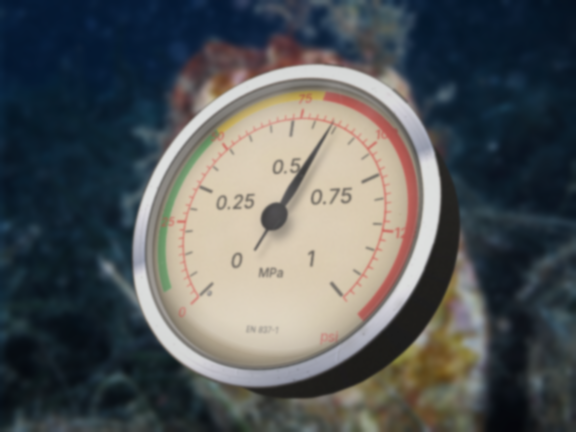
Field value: 0.6 MPa
